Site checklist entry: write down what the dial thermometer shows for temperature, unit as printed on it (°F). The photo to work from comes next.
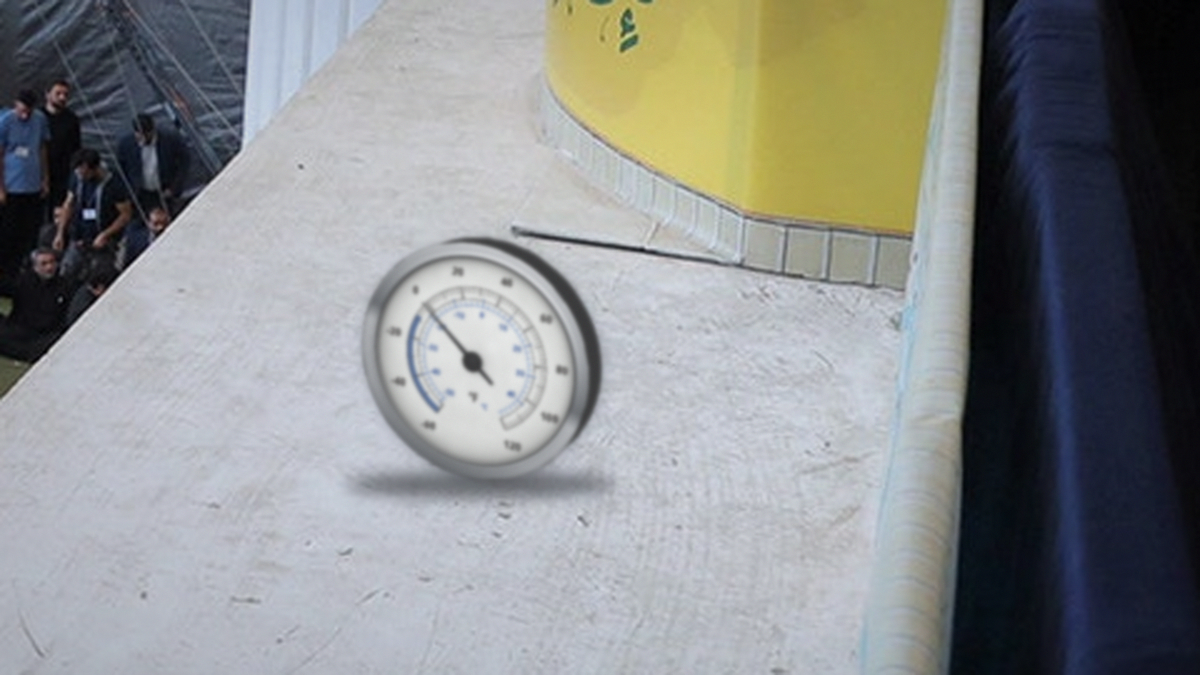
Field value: 0 °F
